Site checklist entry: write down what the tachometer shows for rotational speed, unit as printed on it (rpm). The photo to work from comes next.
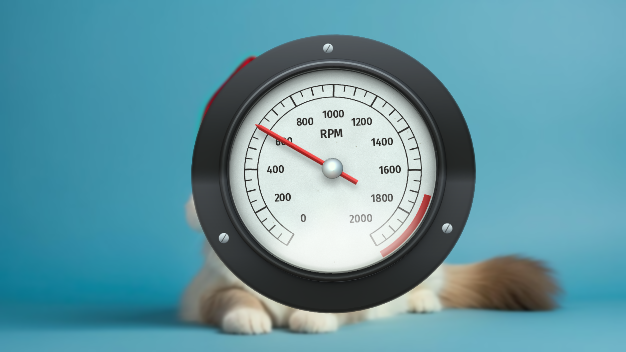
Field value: 600 rpm
